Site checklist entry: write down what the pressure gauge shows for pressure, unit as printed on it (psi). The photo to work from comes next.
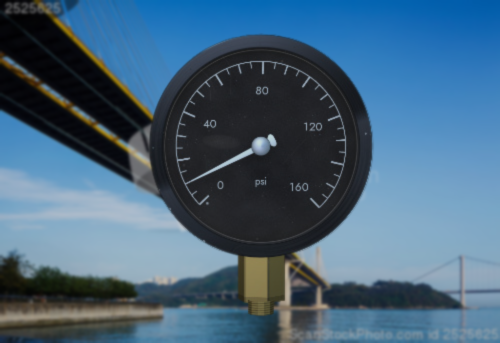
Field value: 10 psi
